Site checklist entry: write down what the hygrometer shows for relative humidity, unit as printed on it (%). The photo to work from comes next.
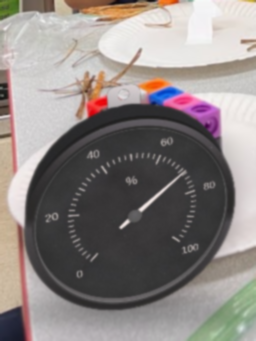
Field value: 70 %
